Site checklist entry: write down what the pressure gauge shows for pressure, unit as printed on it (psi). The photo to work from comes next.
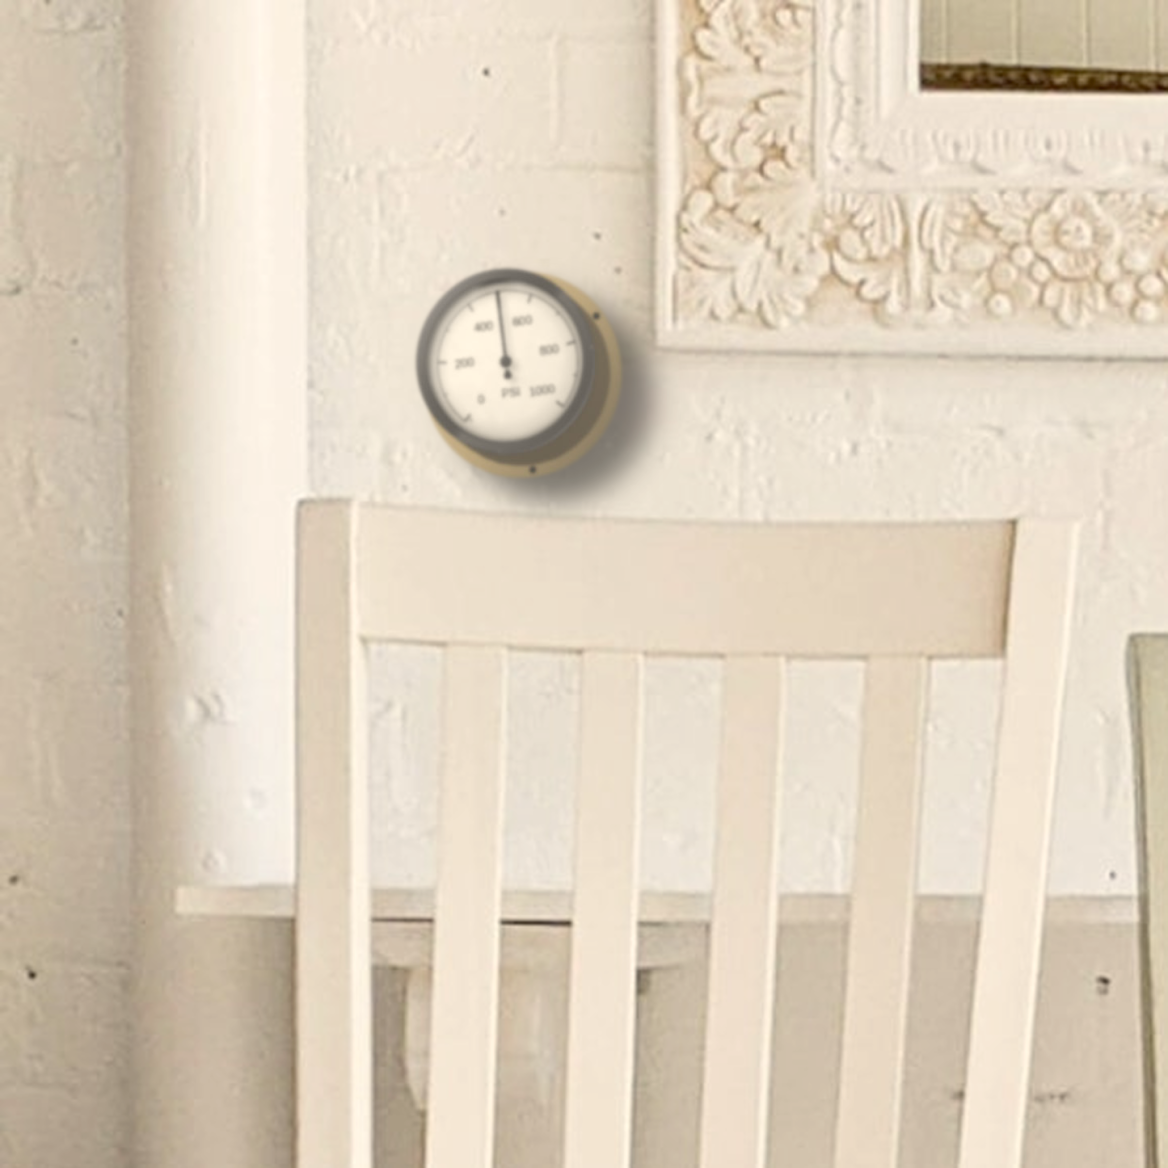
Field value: 500 psi
